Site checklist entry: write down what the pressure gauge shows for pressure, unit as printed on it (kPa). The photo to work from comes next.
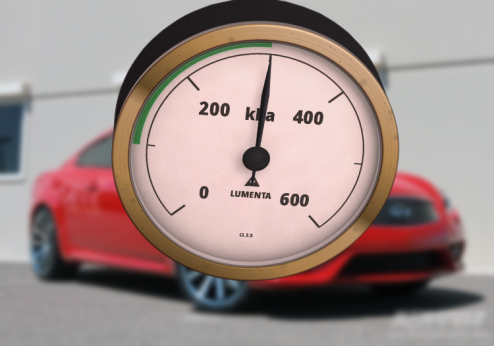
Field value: 300 kPa
